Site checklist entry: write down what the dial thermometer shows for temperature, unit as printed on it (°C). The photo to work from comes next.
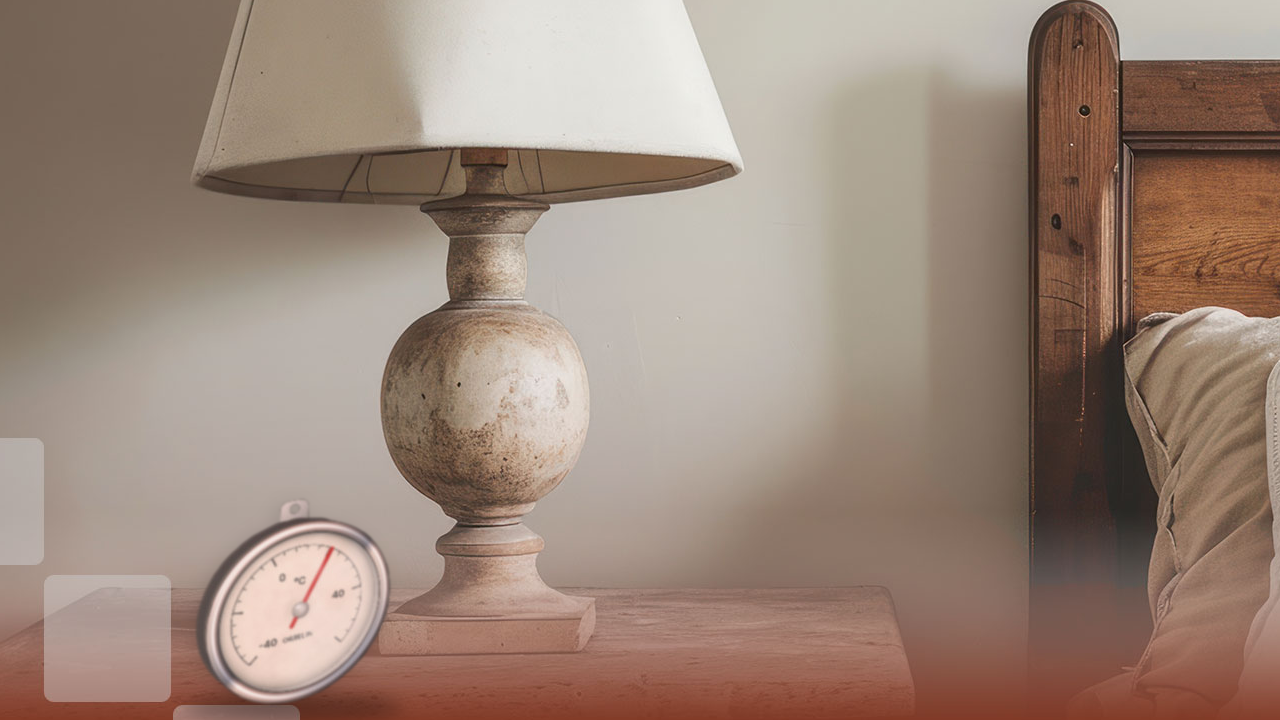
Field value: 20 °C
